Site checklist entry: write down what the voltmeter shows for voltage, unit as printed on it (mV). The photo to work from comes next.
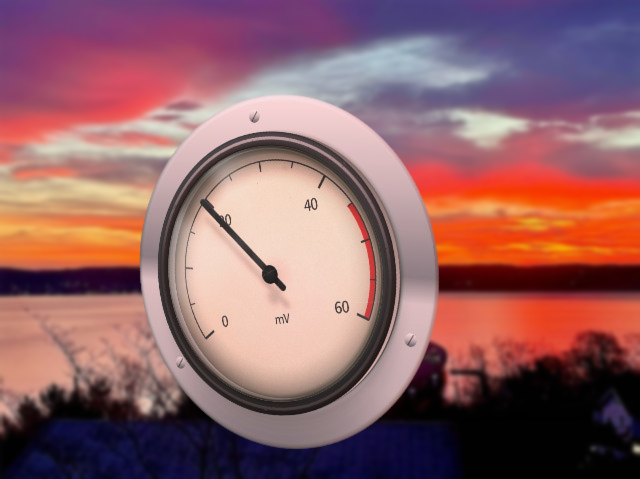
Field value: 20 mV
